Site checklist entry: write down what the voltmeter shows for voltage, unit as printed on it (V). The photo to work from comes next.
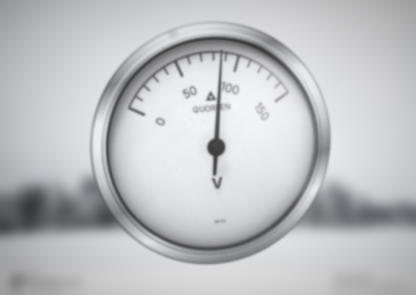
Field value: 85 V
